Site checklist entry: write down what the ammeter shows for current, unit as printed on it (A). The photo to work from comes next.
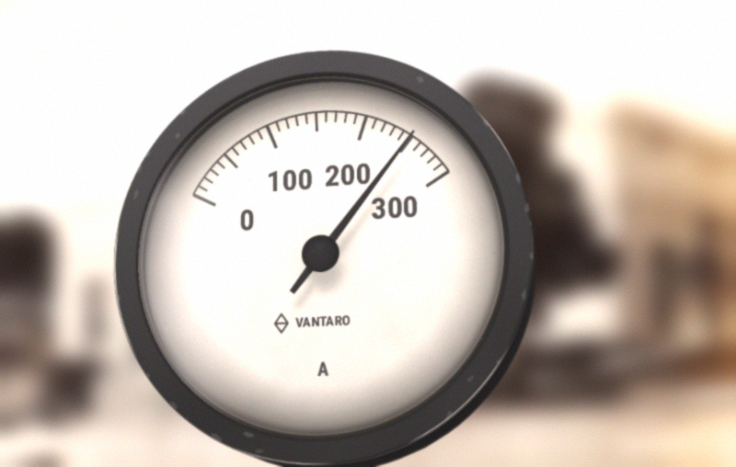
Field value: 250 A
